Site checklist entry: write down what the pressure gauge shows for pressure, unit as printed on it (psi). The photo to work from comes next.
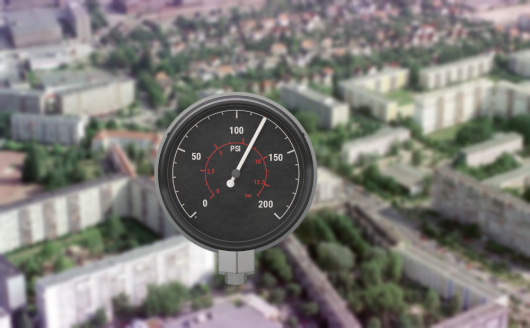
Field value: 120 psi
